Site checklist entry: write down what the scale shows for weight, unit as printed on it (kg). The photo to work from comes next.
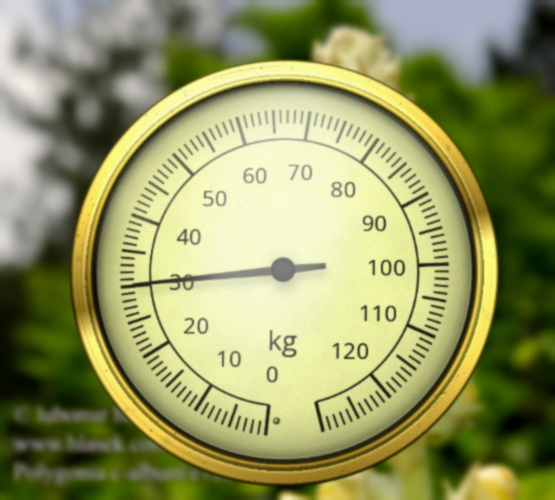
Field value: 30 kg
